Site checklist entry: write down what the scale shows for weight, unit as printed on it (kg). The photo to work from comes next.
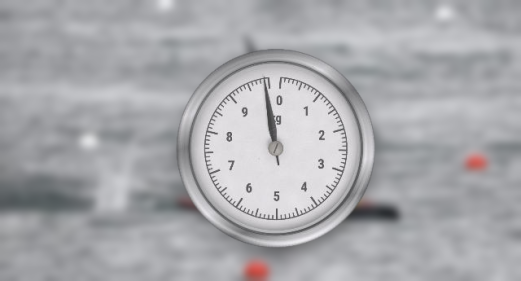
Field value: 9.9 kg
